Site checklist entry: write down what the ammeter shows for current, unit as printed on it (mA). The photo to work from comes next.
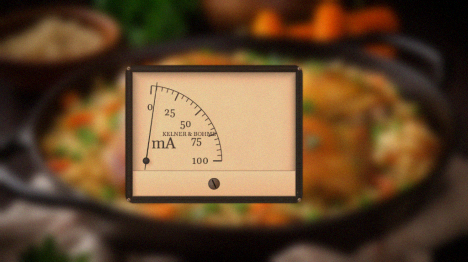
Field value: 5 mA
